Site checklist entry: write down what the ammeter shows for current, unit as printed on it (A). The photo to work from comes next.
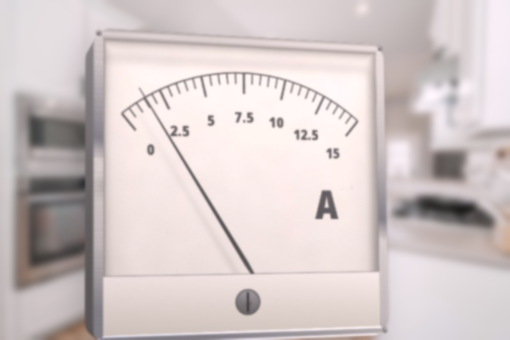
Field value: 1.5 A
